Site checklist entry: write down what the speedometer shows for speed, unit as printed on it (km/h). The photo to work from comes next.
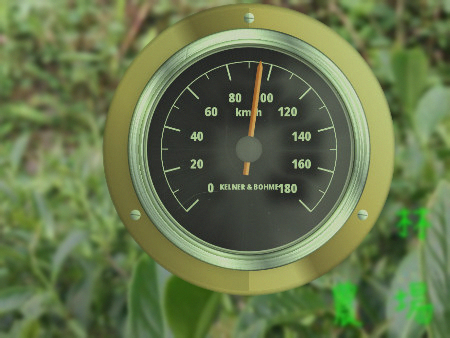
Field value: 95 km/h
